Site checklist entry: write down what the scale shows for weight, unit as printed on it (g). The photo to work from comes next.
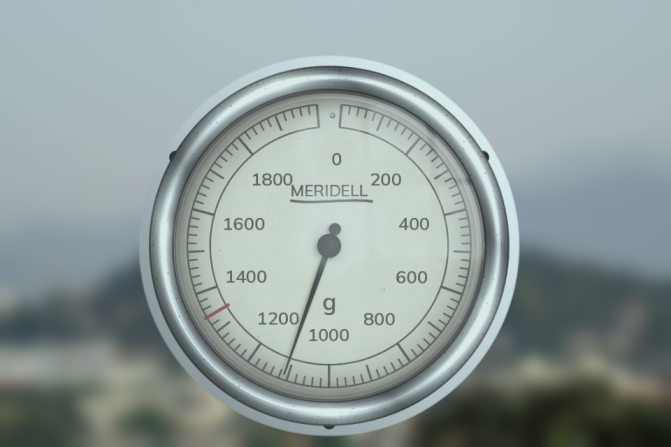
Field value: 1110 g
